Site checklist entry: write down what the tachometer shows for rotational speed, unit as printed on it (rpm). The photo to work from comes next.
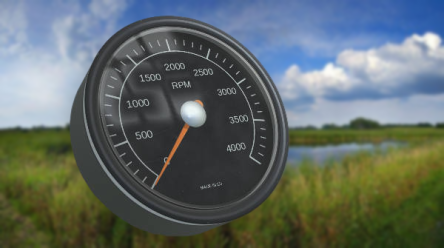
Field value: 0 rpm
